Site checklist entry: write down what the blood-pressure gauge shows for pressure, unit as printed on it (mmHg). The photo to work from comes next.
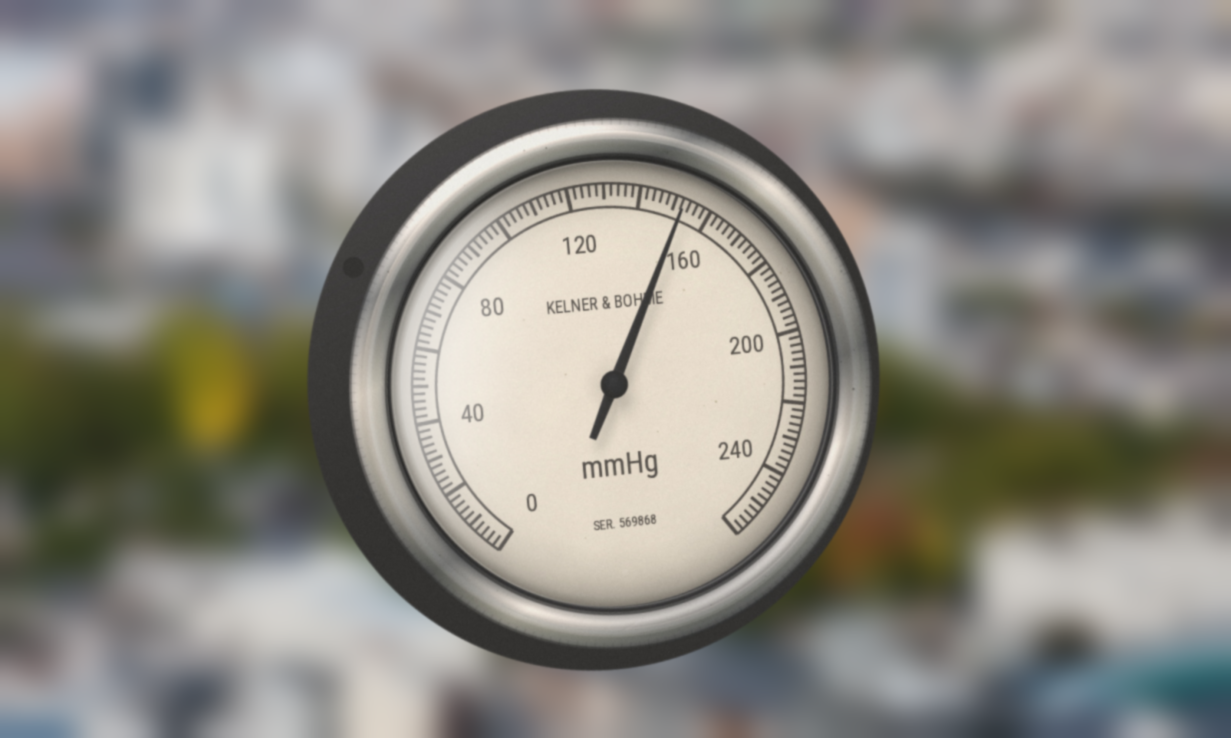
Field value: 152 mmHg
